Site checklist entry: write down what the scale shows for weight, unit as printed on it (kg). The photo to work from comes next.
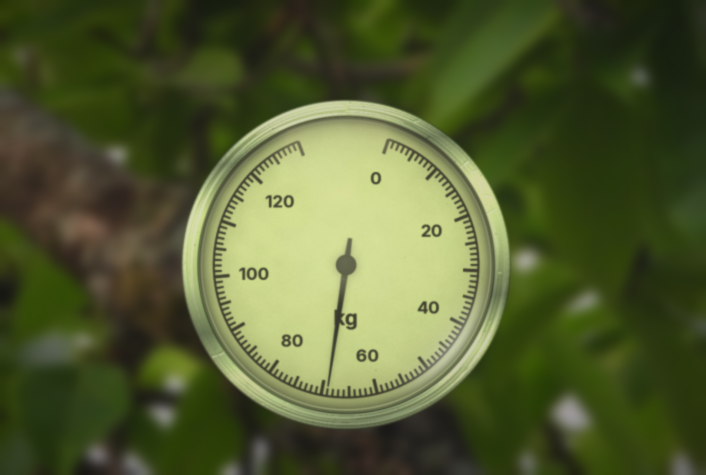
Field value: 69 kg
